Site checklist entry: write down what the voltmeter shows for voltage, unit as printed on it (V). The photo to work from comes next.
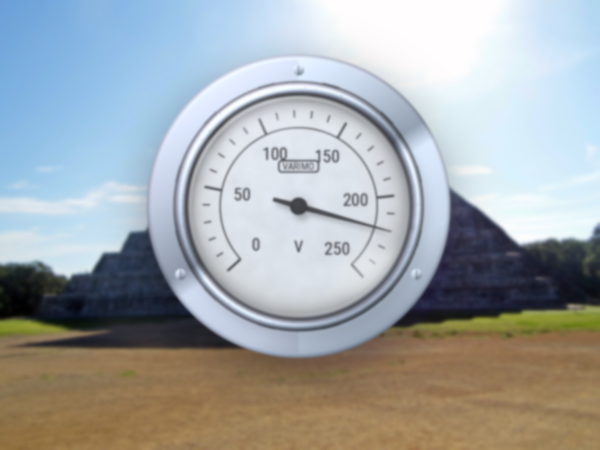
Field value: 220 V
